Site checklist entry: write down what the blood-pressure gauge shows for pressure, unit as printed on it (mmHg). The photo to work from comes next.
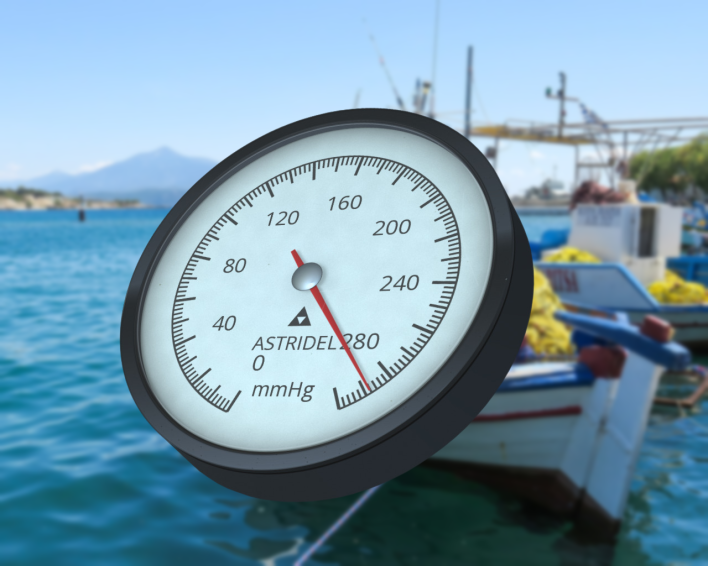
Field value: 288 mmHg
